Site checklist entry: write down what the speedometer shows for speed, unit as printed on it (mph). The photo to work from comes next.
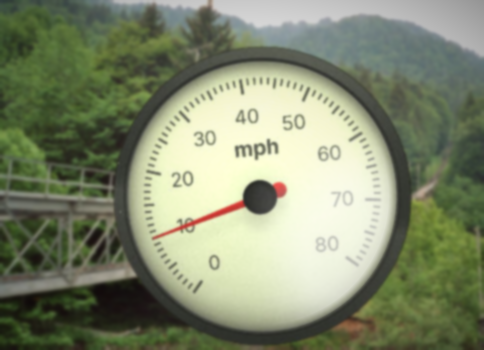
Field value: 10 mph
